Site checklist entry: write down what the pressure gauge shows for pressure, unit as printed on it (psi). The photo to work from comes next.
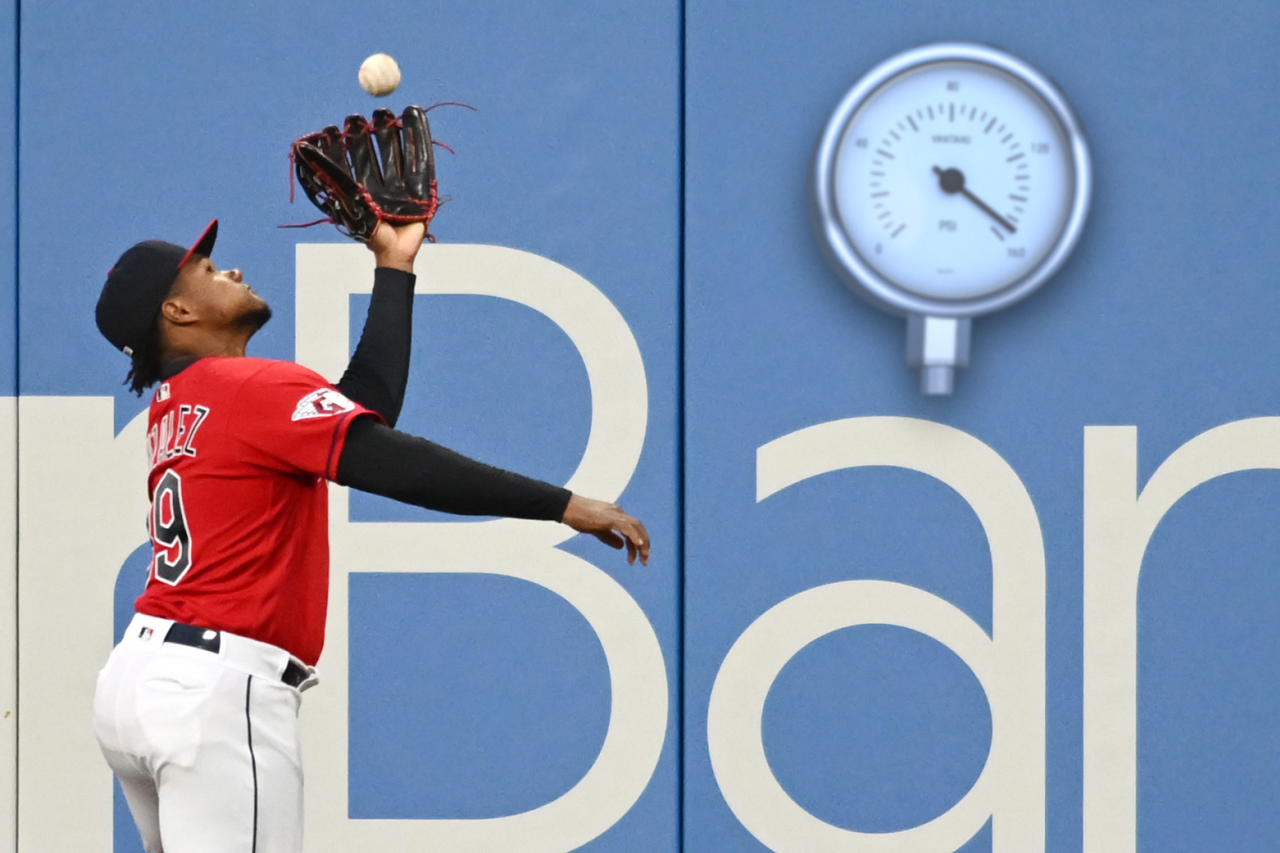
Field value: 155 psi
